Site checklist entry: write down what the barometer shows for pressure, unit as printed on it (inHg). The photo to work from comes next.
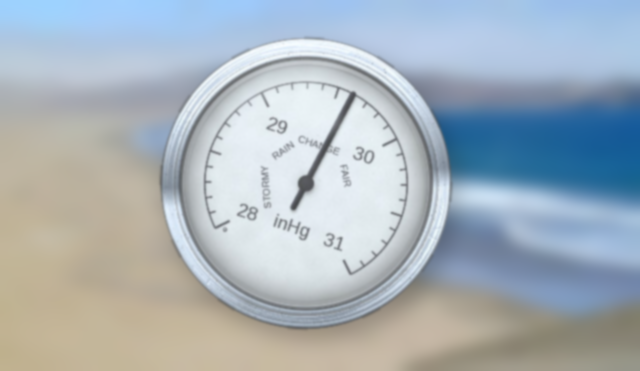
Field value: 29.6 inHg
